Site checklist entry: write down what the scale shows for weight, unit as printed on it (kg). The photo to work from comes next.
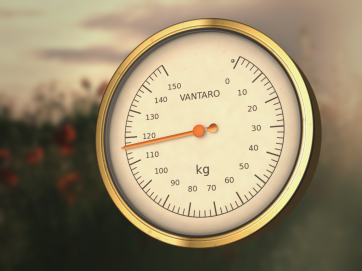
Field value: 116 kg
